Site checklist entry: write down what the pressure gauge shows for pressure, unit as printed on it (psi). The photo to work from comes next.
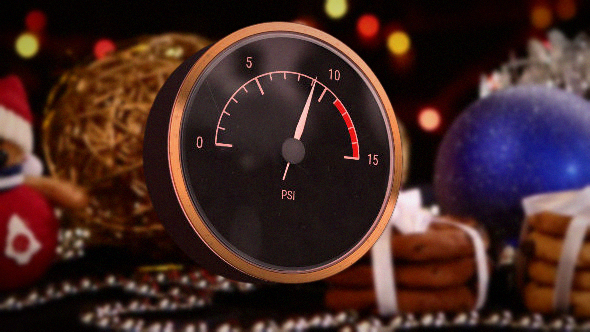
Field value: 9 psi
